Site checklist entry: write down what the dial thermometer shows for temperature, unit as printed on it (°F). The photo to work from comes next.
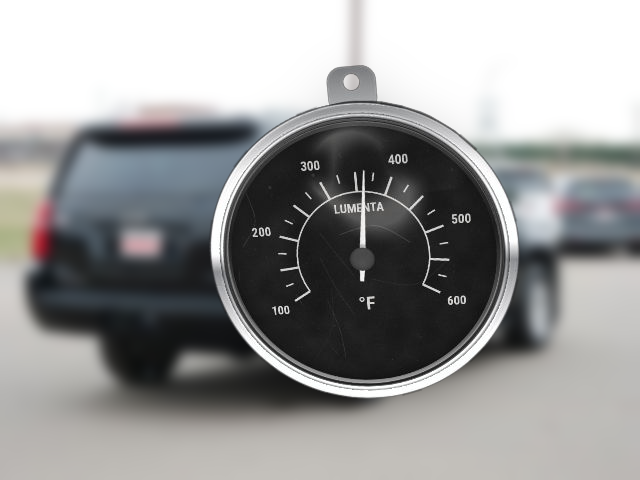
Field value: 362.5 °F
